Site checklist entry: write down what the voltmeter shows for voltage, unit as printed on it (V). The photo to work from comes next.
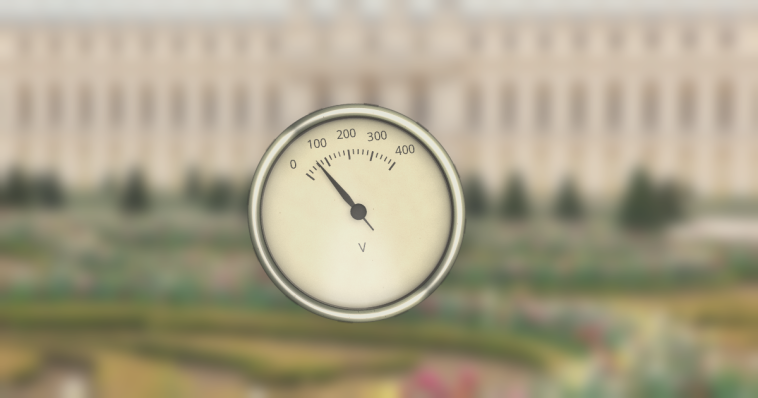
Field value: 60 V
